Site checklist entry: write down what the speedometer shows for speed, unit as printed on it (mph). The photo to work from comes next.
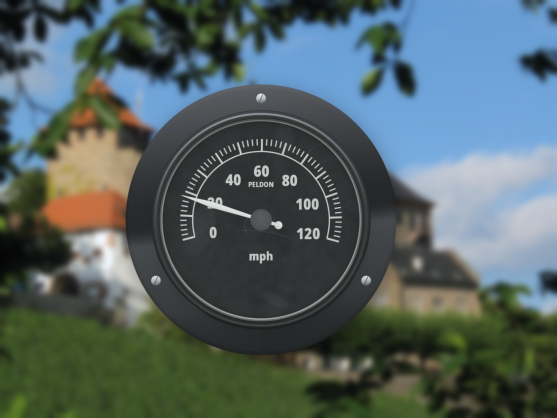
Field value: 18 mph
